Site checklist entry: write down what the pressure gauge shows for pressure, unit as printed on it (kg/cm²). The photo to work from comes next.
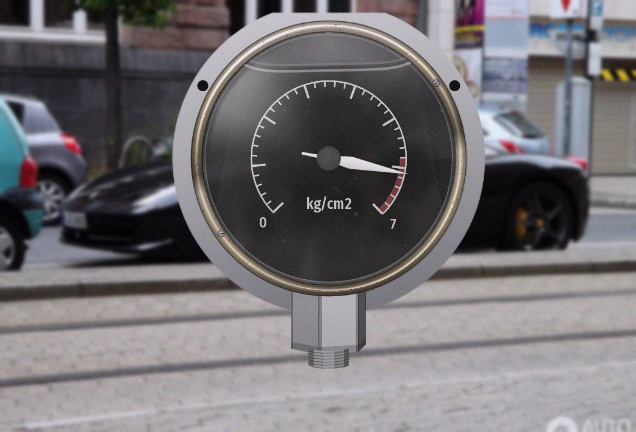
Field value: 6.1 kg/cm²
